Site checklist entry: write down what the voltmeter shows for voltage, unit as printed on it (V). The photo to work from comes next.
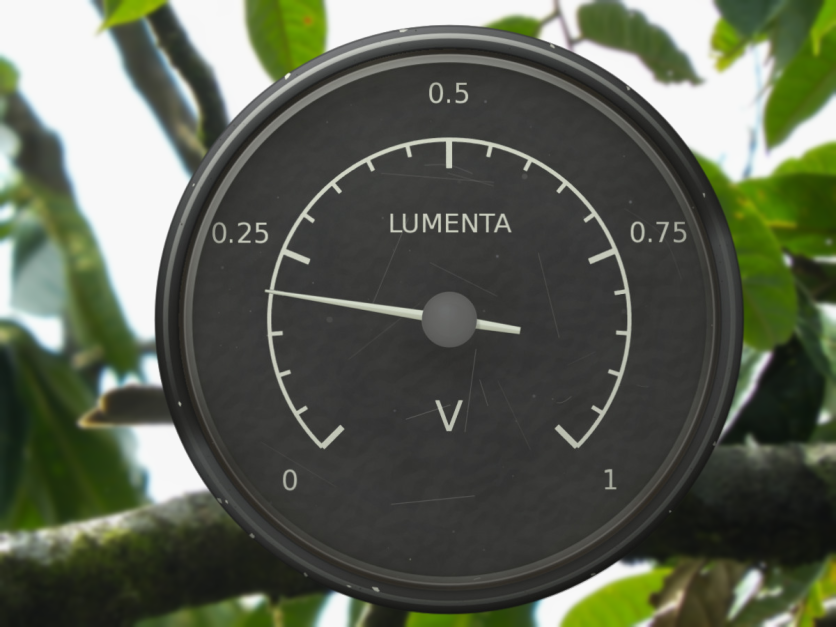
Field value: 0.2 V
